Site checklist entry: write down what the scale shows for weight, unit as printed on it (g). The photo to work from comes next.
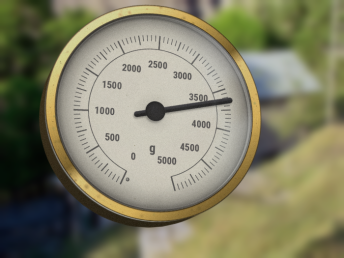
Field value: 3650 g
